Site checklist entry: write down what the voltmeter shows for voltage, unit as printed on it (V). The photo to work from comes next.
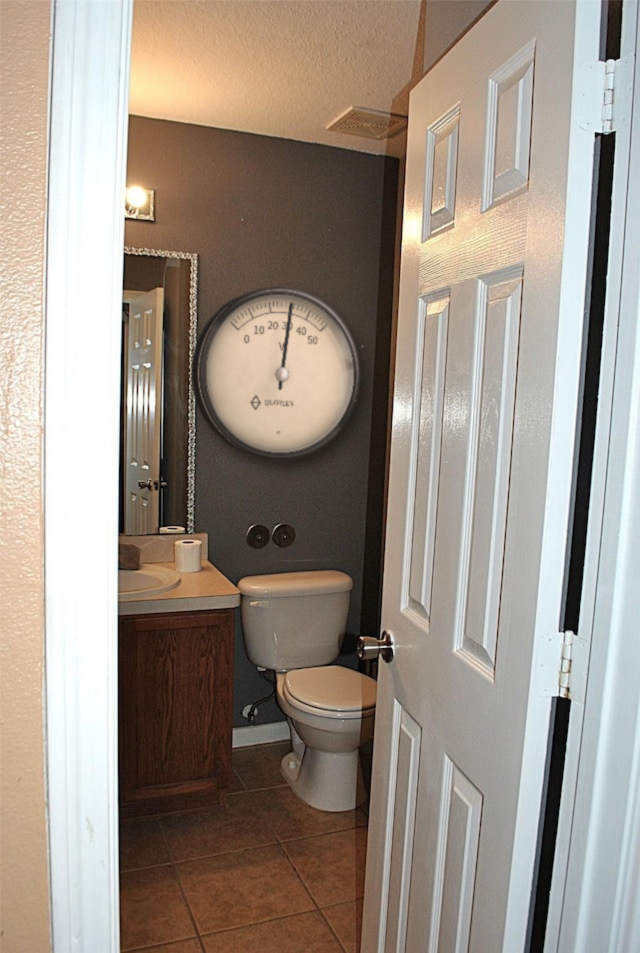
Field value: 30 V
